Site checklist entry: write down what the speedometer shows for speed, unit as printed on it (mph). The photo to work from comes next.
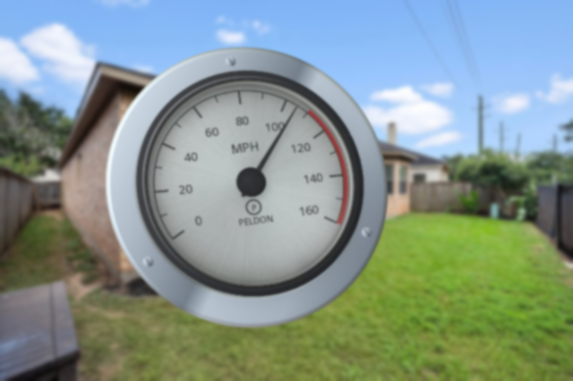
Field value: 105 mph
